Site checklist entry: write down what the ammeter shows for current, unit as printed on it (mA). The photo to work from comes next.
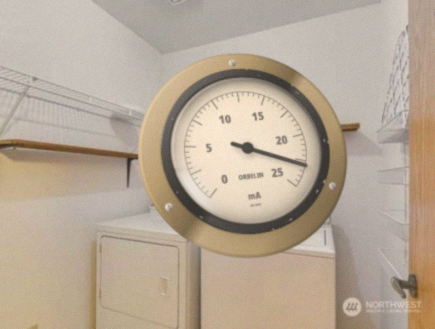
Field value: 23 mA
